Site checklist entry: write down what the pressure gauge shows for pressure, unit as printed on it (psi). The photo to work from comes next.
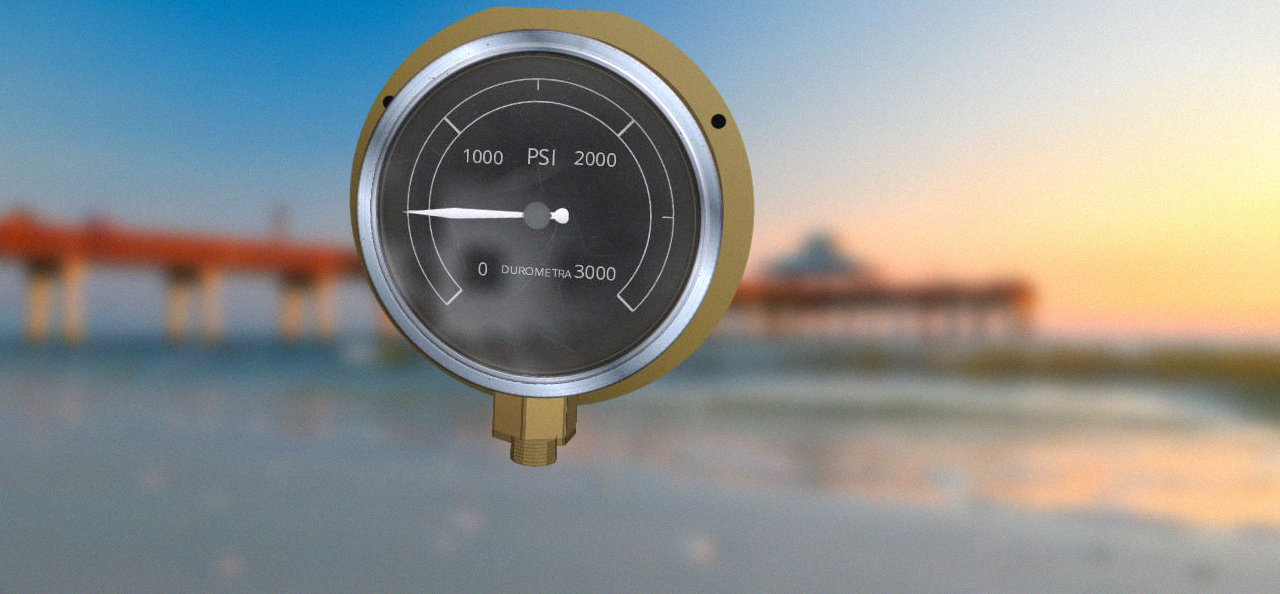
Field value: 500 psi
